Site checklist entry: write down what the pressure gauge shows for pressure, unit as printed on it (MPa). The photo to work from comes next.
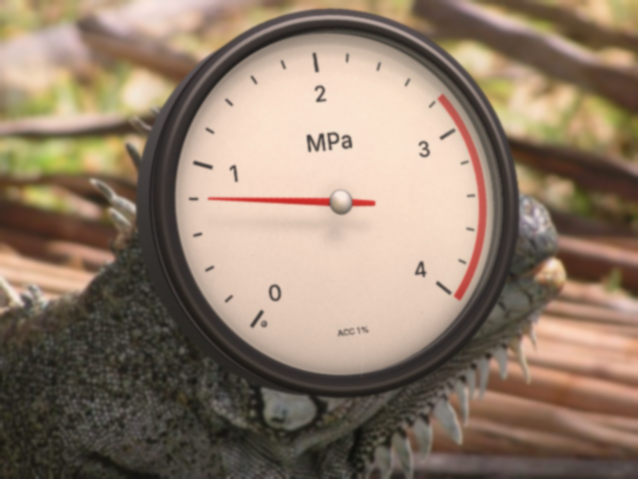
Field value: 0.8 MPa
